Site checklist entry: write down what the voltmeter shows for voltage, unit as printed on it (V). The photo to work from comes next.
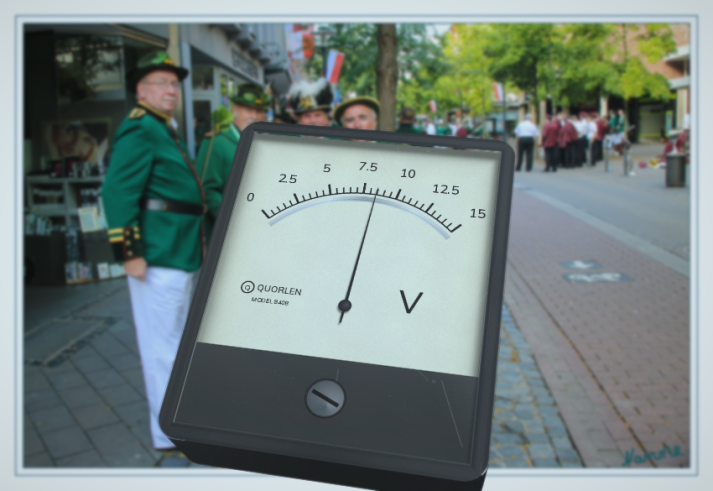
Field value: 8.5 V
